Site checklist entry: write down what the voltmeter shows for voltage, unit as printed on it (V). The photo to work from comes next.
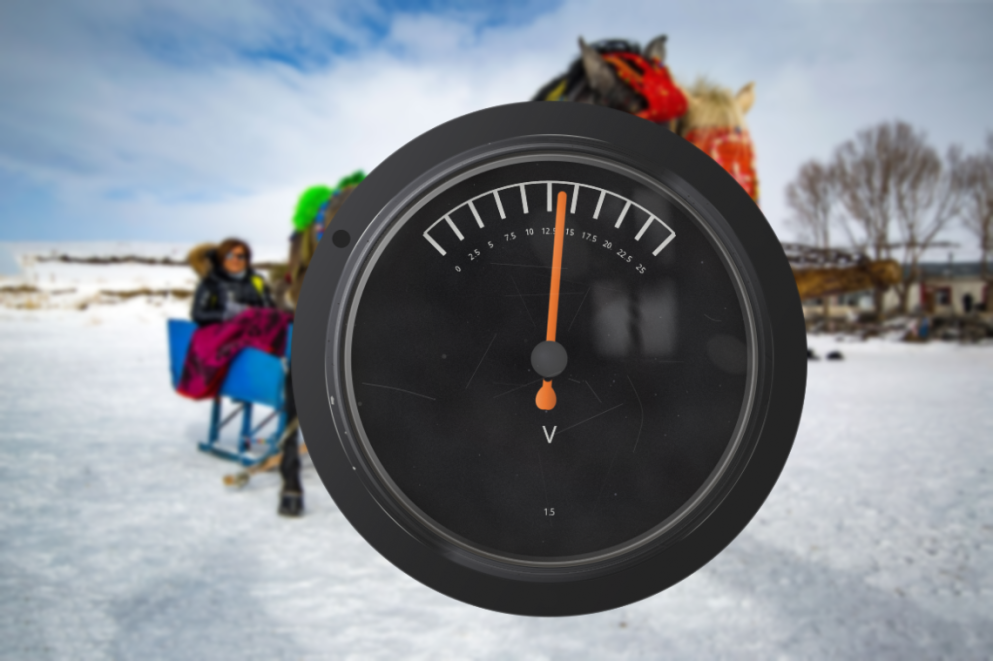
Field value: 13.75 V
